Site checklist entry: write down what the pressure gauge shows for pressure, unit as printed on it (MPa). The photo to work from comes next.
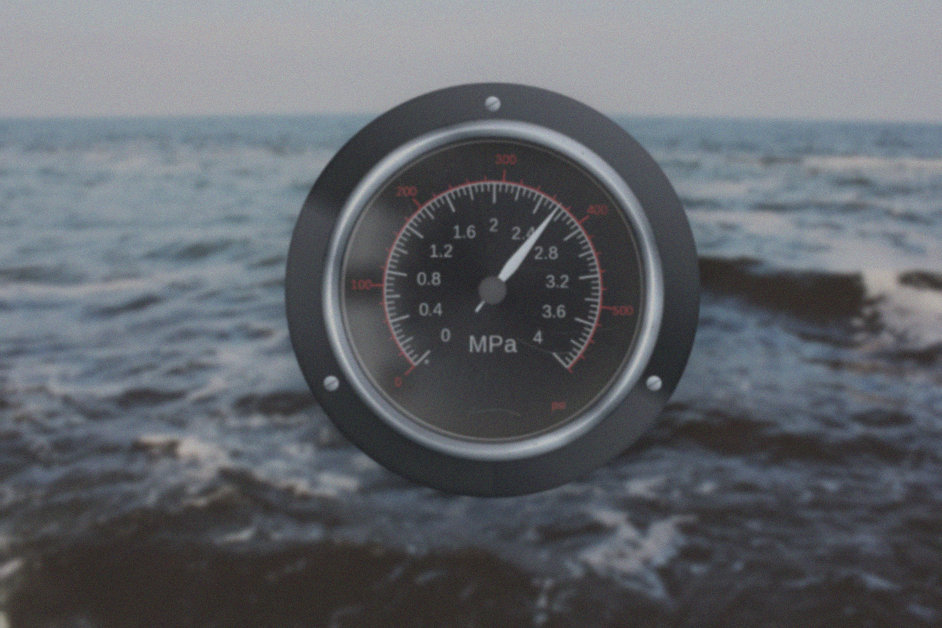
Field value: 2.55 MPa
